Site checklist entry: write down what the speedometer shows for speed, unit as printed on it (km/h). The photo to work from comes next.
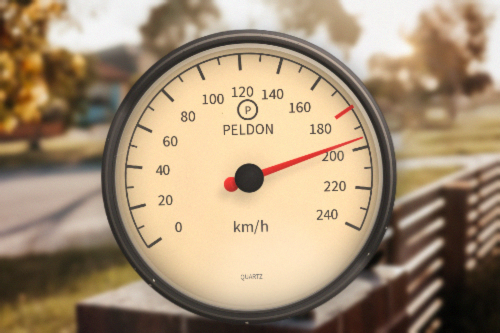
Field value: 195 km/h
